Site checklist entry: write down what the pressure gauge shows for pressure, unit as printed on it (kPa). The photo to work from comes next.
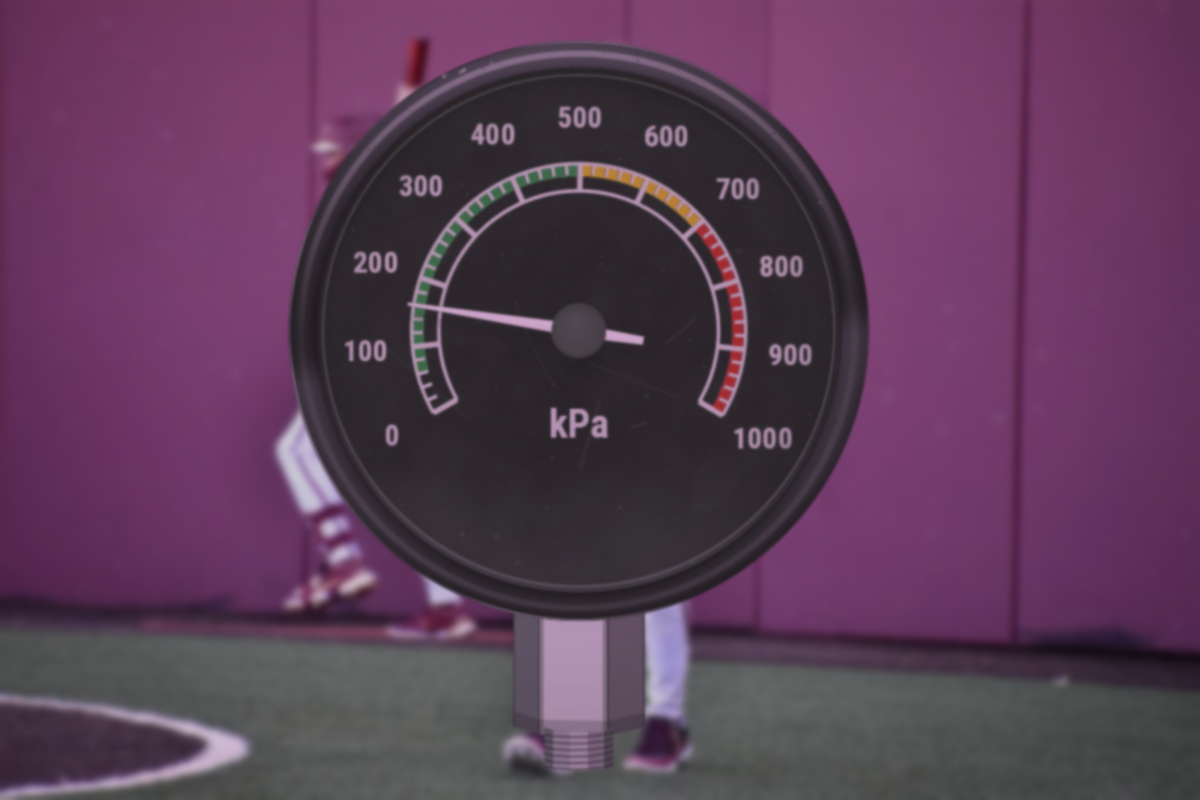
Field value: 160 kPa
